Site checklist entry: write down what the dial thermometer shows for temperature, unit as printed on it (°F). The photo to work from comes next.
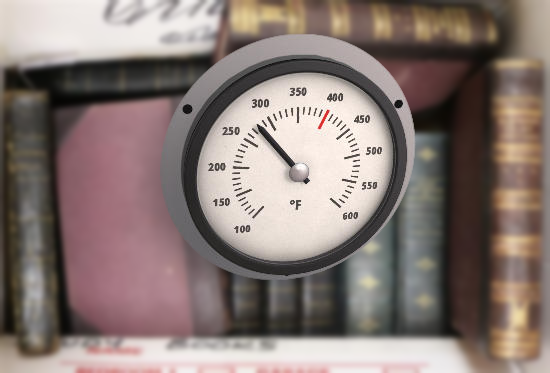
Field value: 280 °F
